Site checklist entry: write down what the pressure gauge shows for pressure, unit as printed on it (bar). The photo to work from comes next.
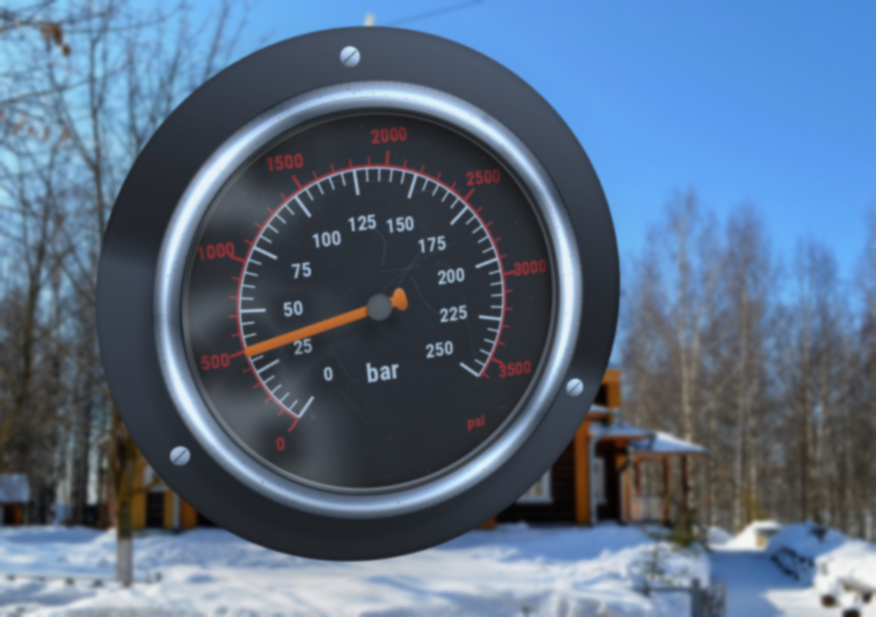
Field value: 35 bar
